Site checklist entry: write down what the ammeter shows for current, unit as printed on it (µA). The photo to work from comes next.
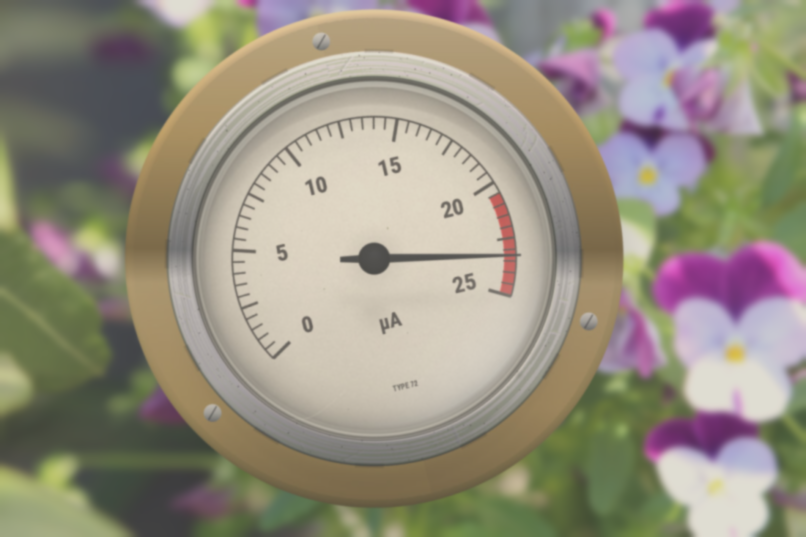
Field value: 23.25 µA
